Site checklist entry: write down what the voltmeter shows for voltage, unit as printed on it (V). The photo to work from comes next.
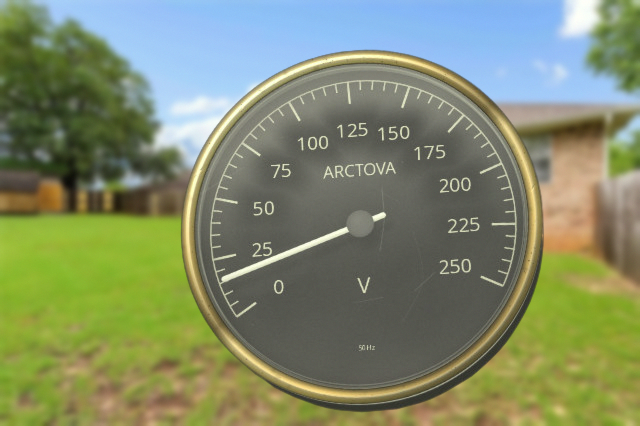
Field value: 15 V
